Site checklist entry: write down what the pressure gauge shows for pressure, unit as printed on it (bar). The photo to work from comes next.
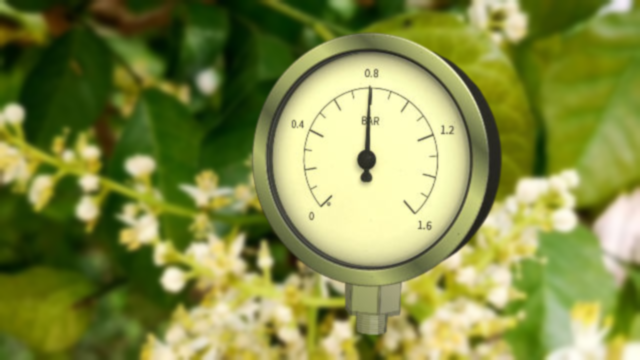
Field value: 0.8 bar
